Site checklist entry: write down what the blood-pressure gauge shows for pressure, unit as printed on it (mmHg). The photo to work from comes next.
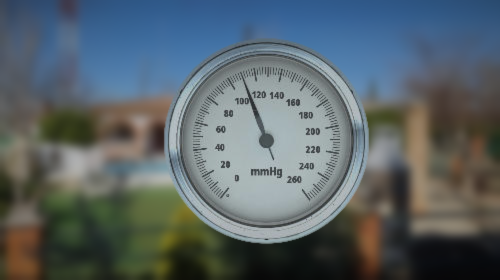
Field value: 110 mmHg
